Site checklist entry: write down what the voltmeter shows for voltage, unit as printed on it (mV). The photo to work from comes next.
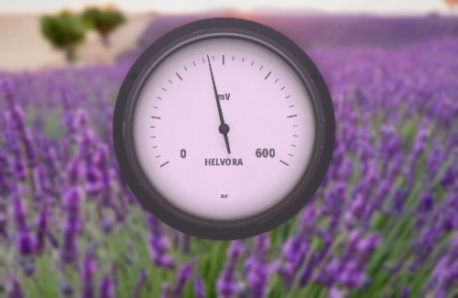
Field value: 270 mV
